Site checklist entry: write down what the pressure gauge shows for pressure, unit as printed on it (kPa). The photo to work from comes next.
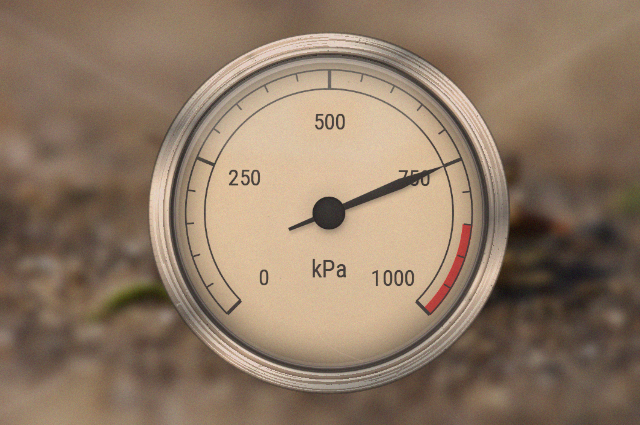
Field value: 750 kPa
